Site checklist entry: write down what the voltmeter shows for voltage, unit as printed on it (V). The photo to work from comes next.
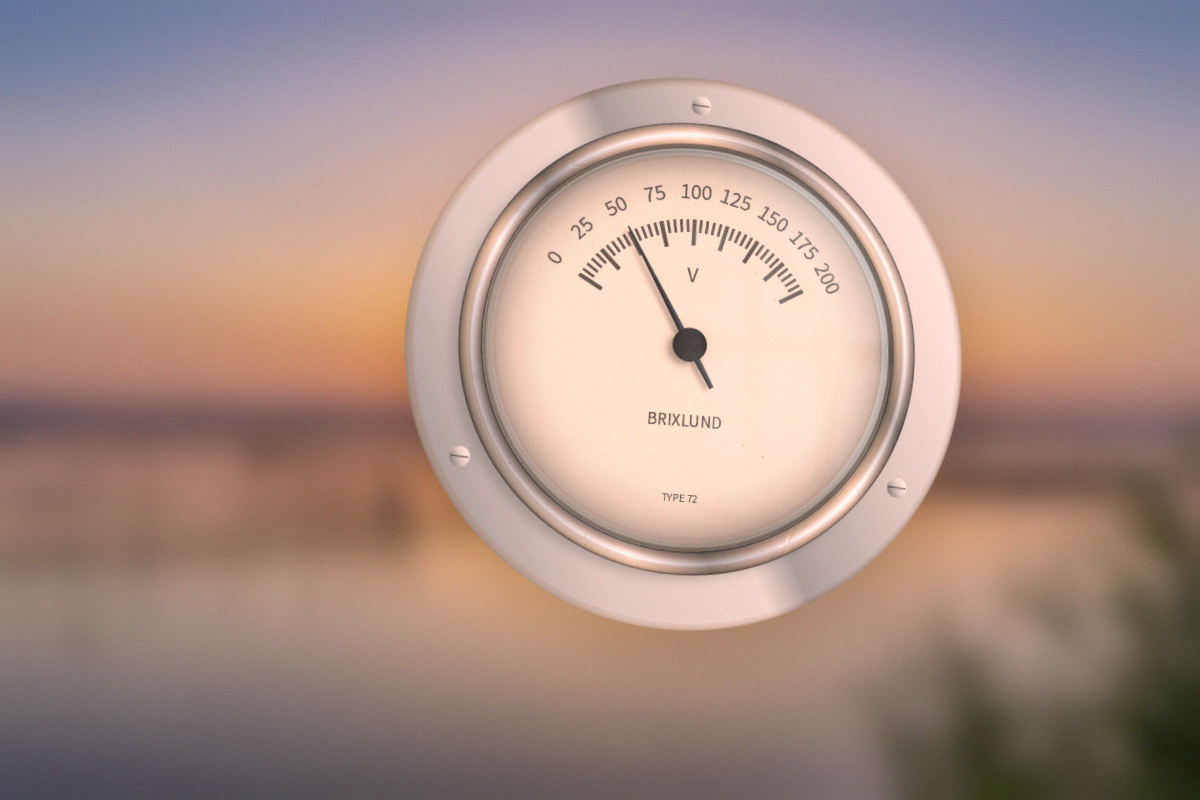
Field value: 50 V
